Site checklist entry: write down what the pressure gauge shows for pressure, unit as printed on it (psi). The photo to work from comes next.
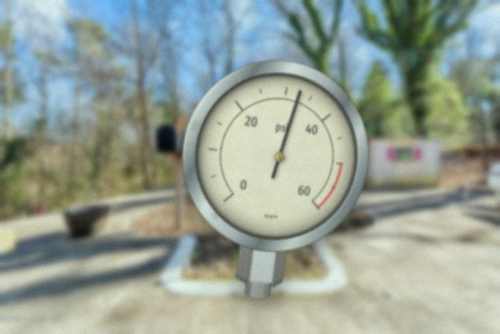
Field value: 32.5 psi
